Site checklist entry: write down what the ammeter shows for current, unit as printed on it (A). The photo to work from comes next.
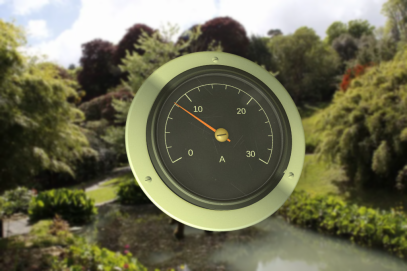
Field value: 8 A
